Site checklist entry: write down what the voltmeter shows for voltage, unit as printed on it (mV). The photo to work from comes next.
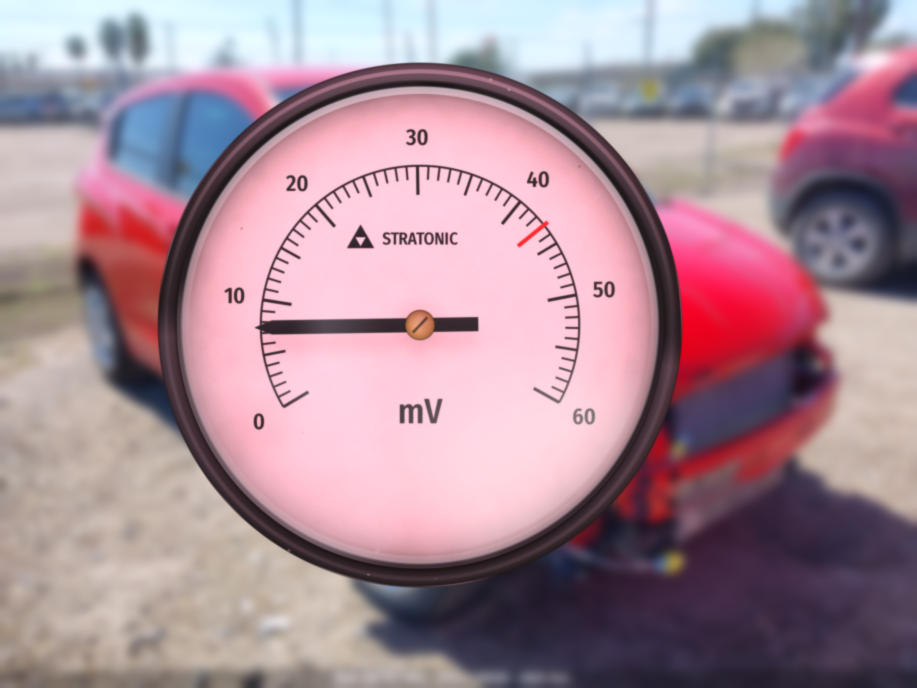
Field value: 7.5 mV
